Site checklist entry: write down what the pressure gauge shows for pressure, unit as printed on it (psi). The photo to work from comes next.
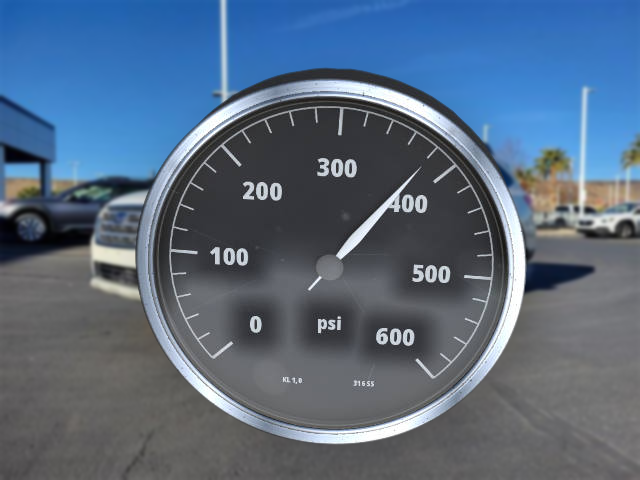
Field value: 380 psi
